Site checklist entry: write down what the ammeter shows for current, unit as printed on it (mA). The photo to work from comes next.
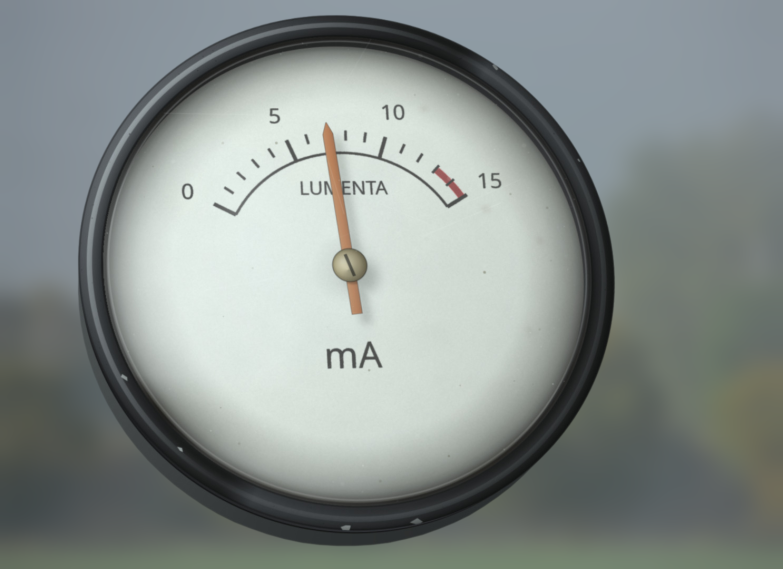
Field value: 7 mA
